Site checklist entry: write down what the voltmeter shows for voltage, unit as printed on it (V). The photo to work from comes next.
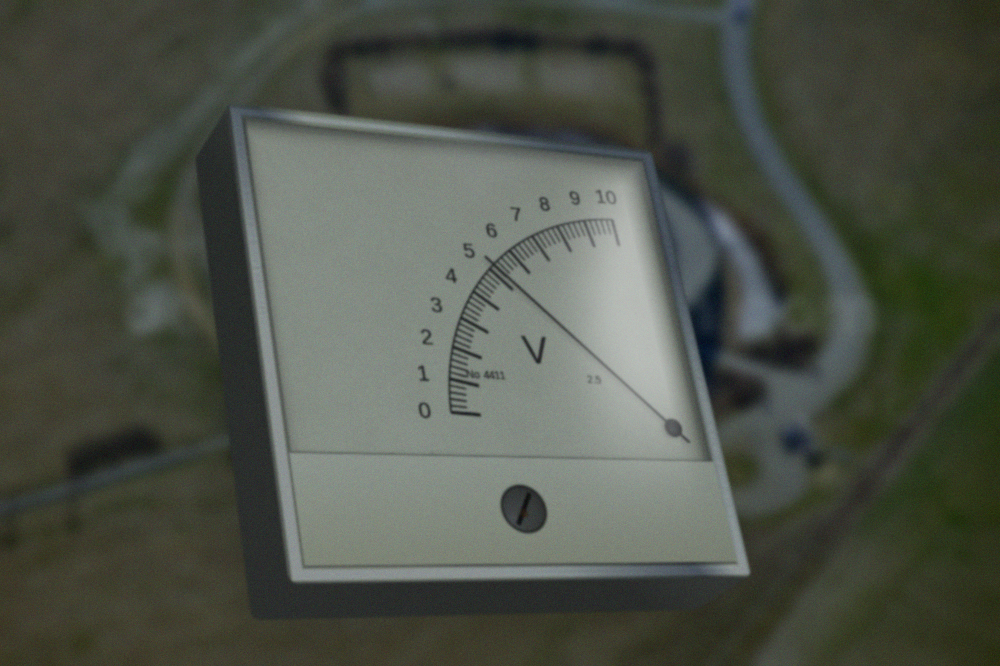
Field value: 5 V
